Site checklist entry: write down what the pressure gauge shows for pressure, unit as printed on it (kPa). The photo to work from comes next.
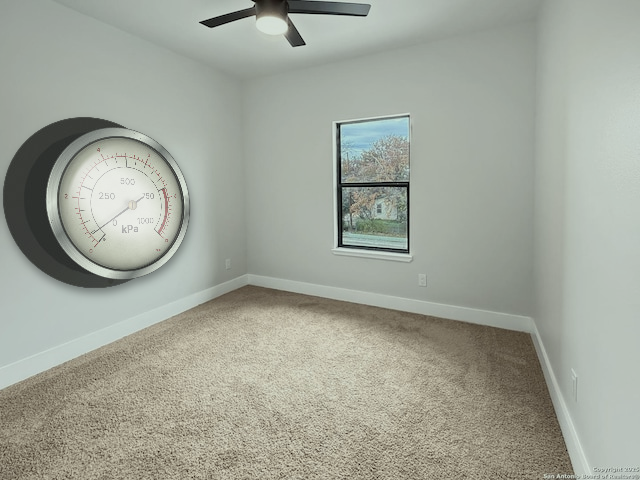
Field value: 50 kPa
